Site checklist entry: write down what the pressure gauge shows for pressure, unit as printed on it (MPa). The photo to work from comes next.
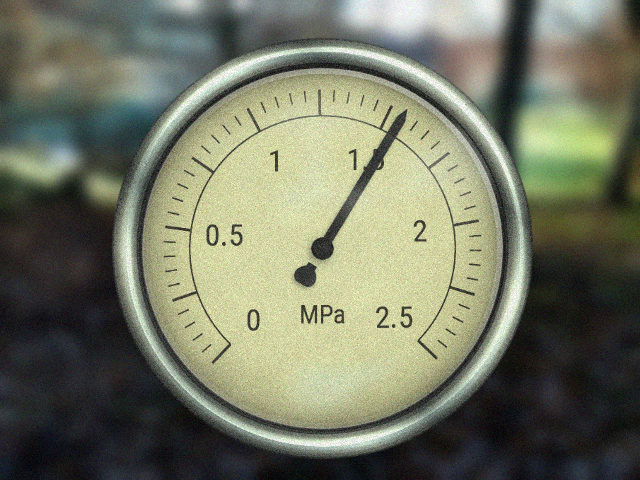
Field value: 1.55 MPa
